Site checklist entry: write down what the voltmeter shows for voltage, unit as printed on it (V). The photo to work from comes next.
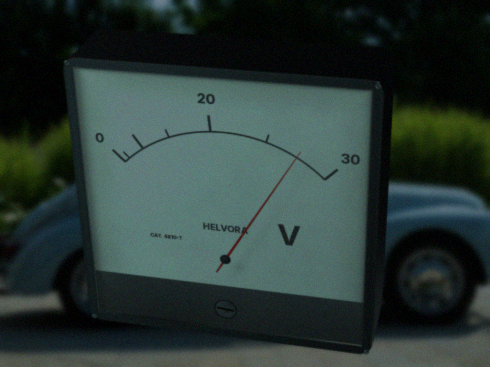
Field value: 27.5 V
